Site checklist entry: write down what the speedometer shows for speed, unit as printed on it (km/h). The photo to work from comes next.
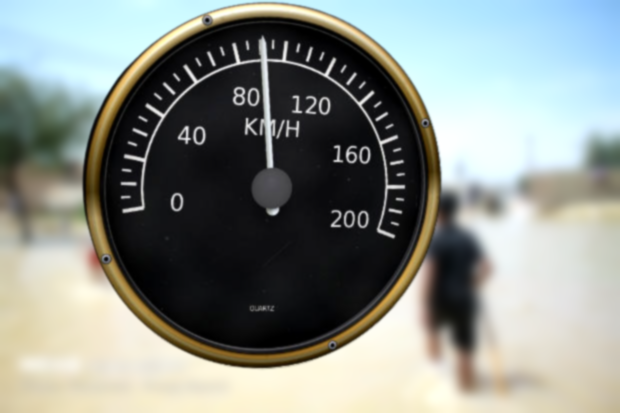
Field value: 90 km/h
